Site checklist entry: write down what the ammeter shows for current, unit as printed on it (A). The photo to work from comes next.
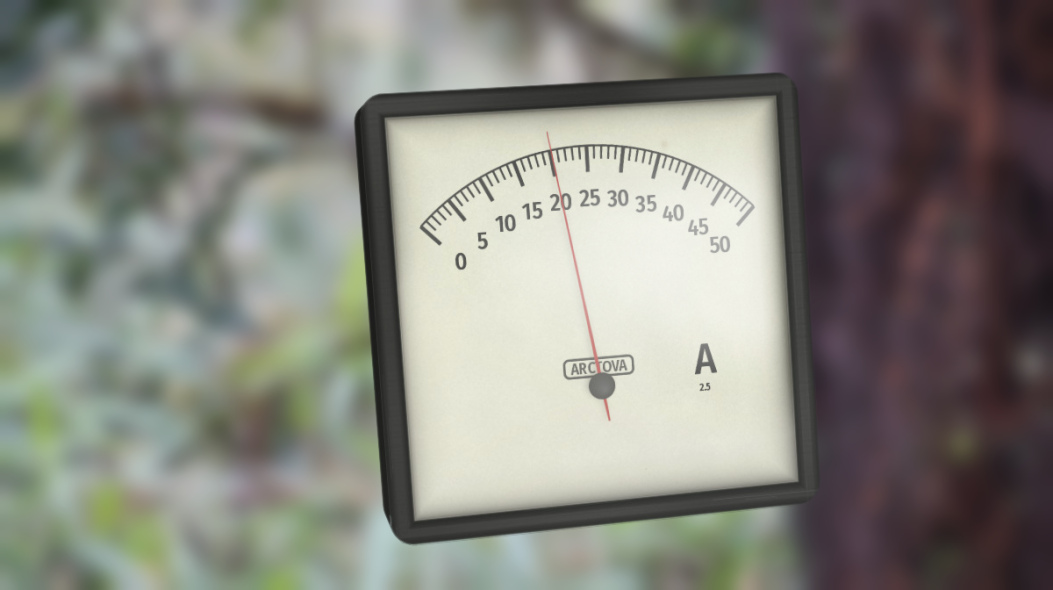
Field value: 20 A
